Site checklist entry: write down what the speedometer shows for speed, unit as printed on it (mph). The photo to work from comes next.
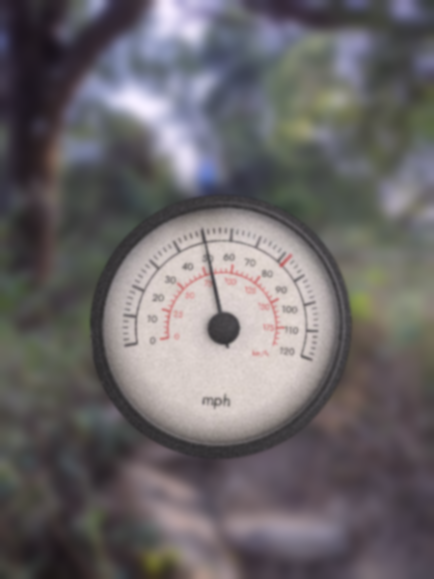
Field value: 50 mph
